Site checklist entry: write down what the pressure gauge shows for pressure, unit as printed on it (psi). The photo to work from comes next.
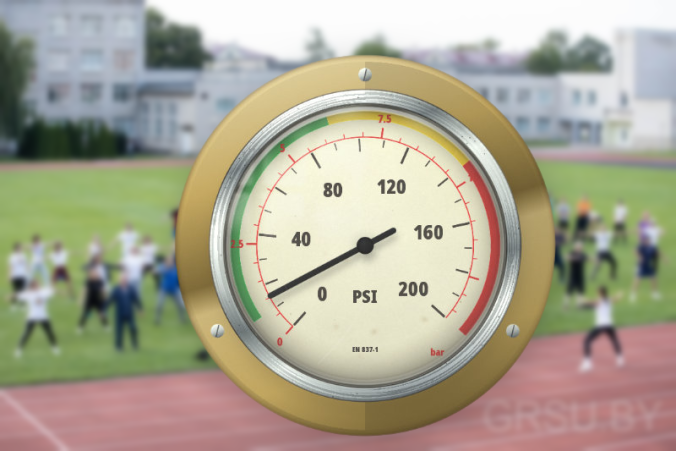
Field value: 15 psi
